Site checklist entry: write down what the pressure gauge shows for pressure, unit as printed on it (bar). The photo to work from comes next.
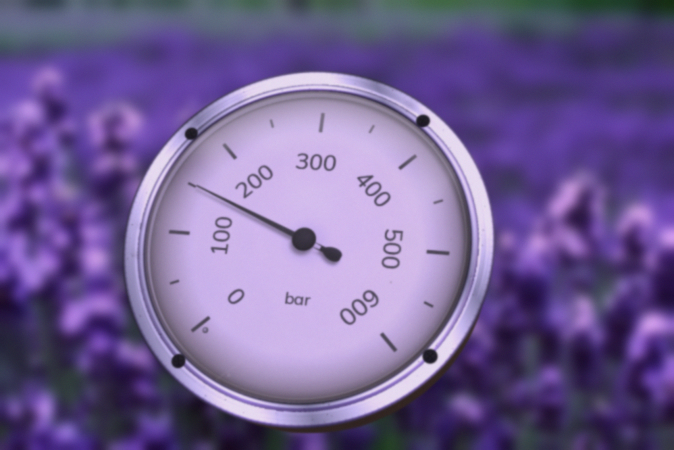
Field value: 150 bar
